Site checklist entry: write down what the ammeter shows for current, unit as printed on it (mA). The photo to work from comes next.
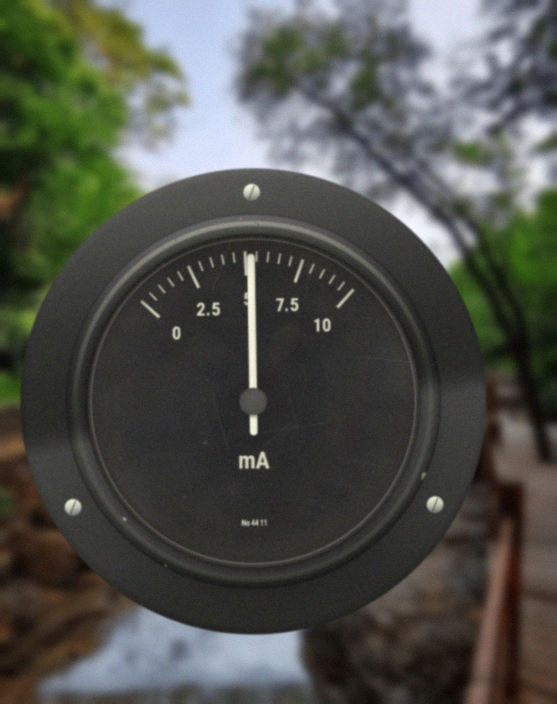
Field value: 5.25 mA
